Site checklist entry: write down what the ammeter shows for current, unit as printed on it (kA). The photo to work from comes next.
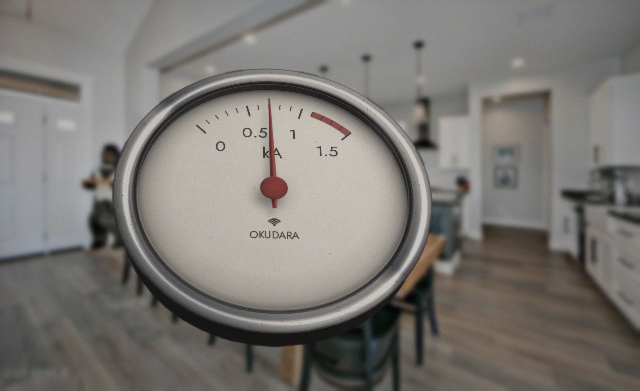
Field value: 0.7 kA
